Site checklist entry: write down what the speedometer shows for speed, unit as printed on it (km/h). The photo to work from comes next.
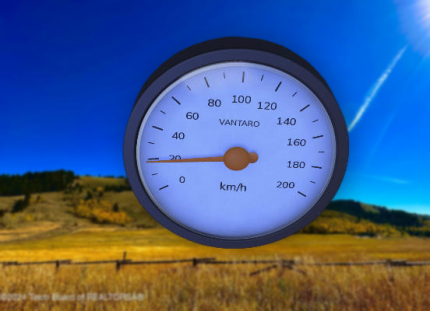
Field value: 20 km/h
